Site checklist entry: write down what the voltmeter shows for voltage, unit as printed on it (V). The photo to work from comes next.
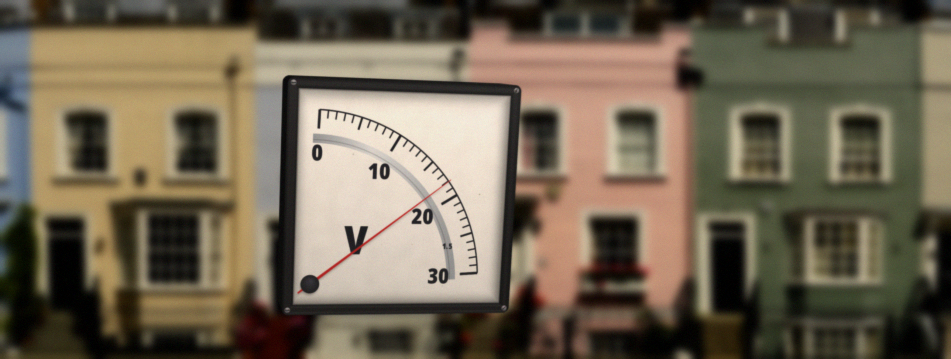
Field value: 18 V
